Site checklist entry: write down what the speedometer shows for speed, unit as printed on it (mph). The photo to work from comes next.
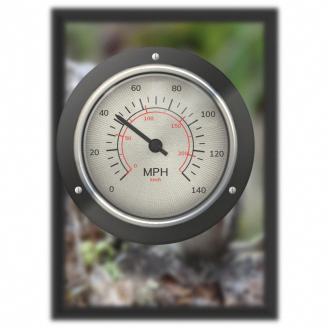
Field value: 42.5 mph
